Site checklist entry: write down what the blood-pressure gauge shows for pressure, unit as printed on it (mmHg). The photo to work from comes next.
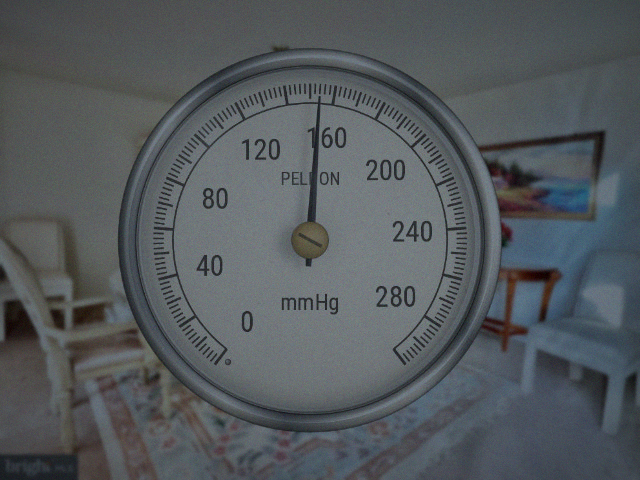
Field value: 154 mmHg
